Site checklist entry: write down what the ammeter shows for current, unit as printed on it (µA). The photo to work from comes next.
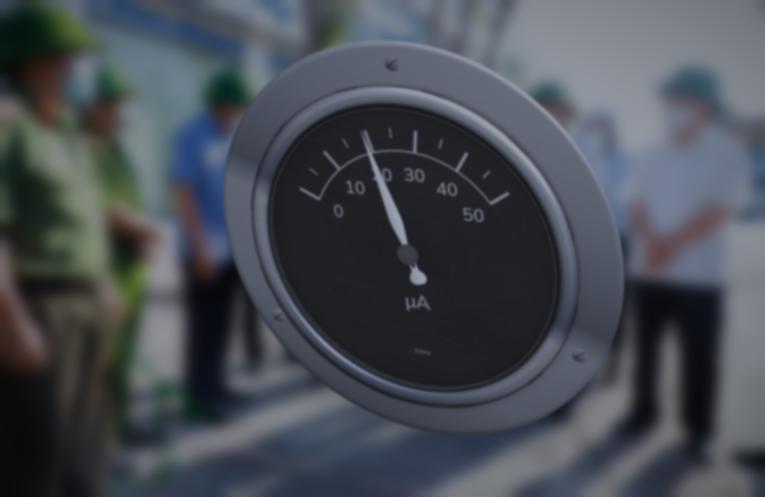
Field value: 20 µA
